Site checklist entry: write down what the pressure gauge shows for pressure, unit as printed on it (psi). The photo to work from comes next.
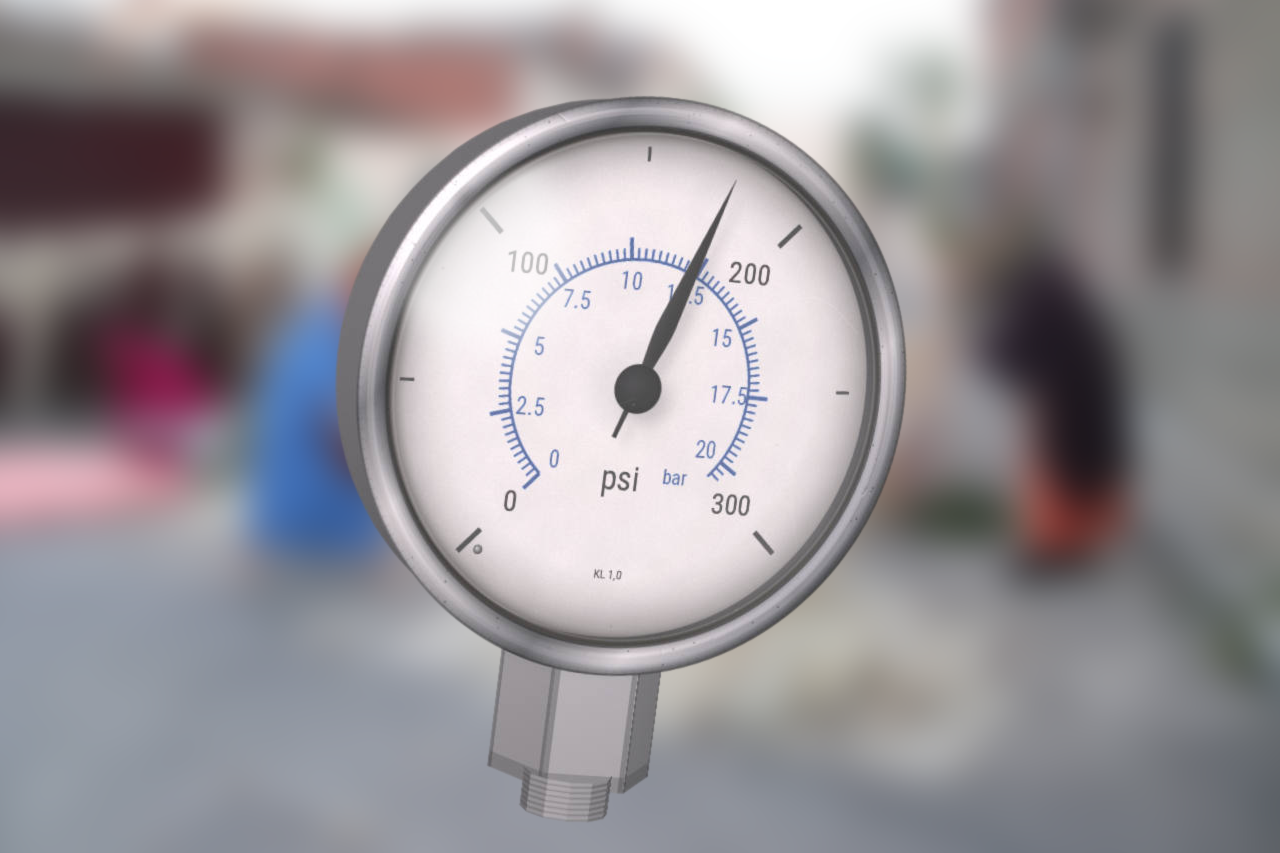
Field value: 175 psi
